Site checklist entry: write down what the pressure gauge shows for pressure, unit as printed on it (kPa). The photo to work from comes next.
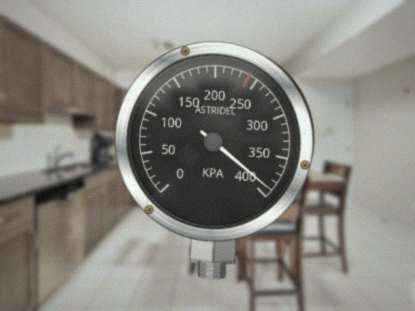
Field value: 390 kPa
